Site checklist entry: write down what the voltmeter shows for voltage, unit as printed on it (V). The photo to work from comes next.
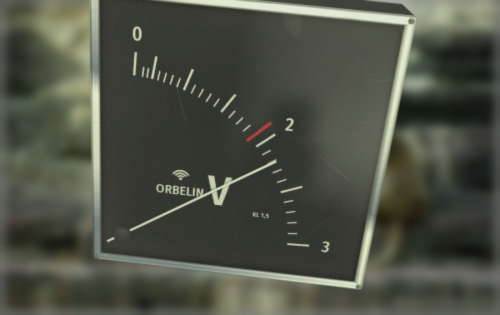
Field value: 2.2 V
